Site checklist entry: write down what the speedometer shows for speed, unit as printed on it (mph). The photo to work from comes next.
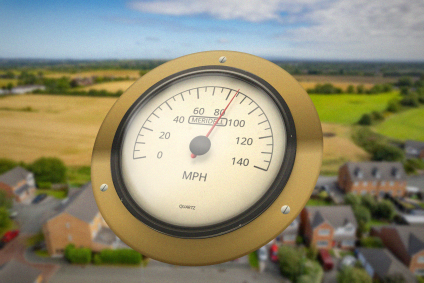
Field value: 85 mph
